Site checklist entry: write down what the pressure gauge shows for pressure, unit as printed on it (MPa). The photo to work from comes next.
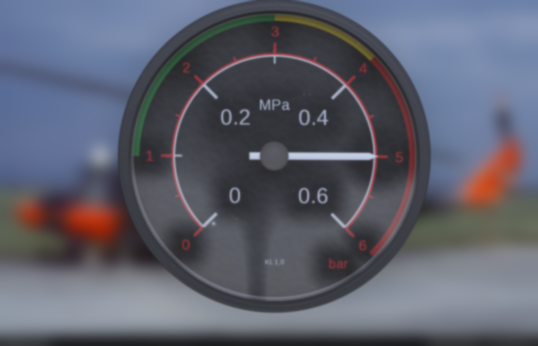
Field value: 0.5 MPa
